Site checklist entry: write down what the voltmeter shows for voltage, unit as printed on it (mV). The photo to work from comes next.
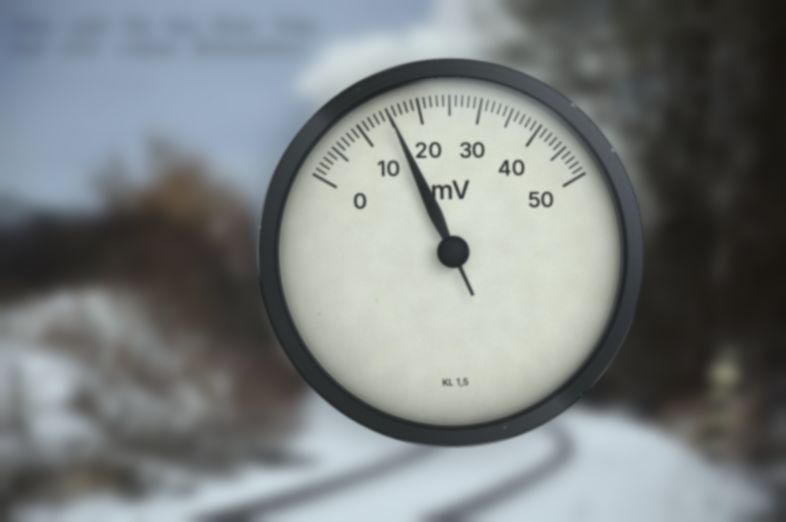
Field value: 15 mV
